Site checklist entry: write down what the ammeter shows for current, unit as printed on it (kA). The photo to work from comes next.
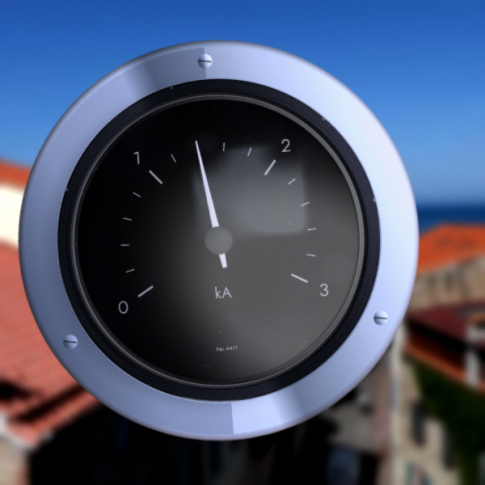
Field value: 1.4 kA
